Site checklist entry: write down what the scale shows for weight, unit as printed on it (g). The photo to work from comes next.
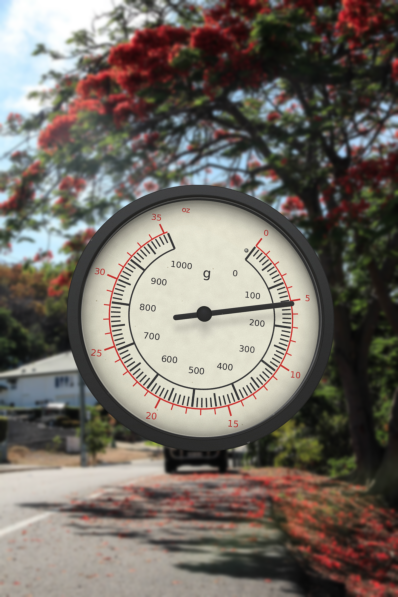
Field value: 150 g
